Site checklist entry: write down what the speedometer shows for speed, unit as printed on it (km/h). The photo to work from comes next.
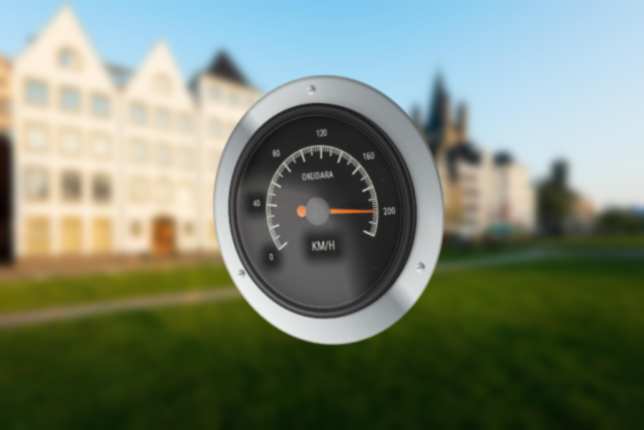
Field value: 200 km/h
